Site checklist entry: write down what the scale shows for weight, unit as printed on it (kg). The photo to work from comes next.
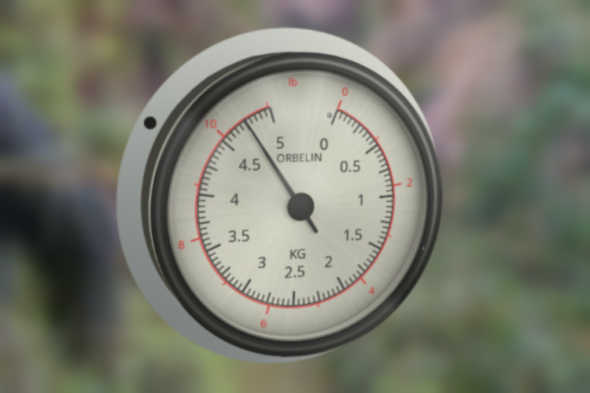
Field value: 4.75 kg
